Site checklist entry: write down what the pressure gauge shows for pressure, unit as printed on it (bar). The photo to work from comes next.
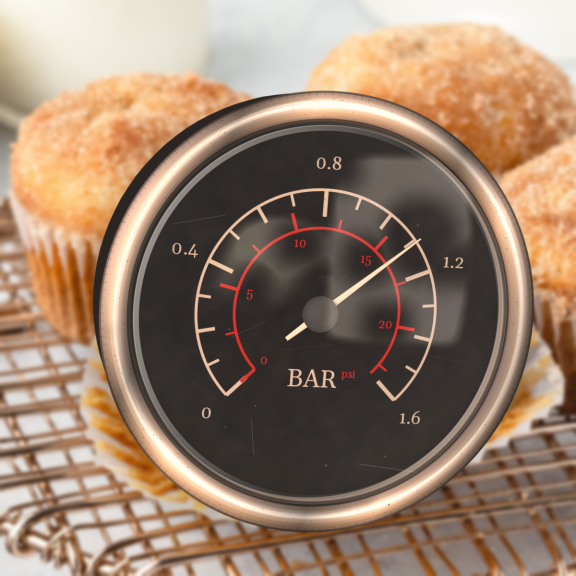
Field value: 1.1 bar
